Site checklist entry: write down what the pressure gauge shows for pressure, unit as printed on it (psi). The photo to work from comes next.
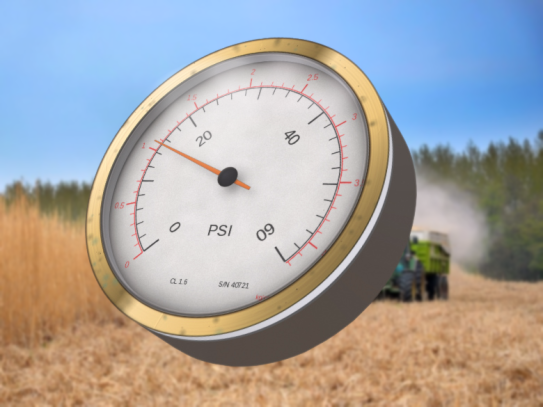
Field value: 15 psi
